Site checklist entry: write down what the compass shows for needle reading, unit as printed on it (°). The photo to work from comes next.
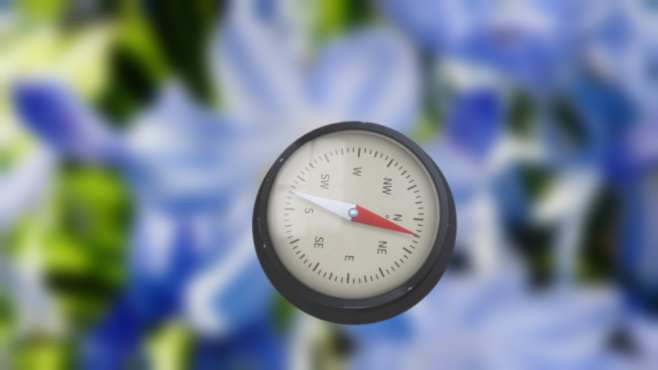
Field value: 15 °
